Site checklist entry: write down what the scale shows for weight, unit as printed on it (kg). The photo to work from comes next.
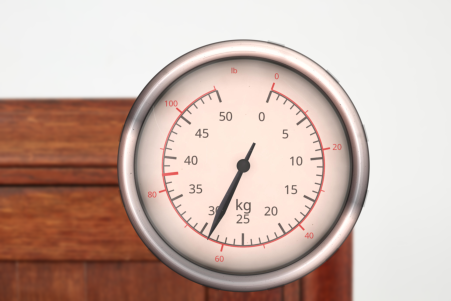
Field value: 29 kg
